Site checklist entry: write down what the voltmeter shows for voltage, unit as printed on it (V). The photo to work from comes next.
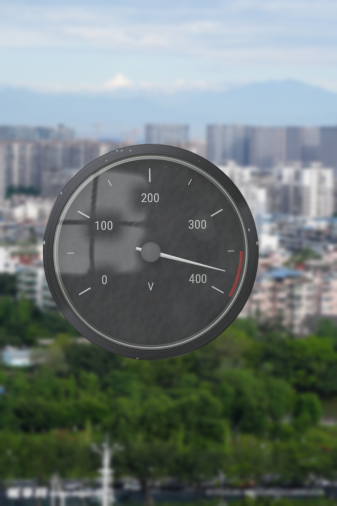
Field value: 375 V
